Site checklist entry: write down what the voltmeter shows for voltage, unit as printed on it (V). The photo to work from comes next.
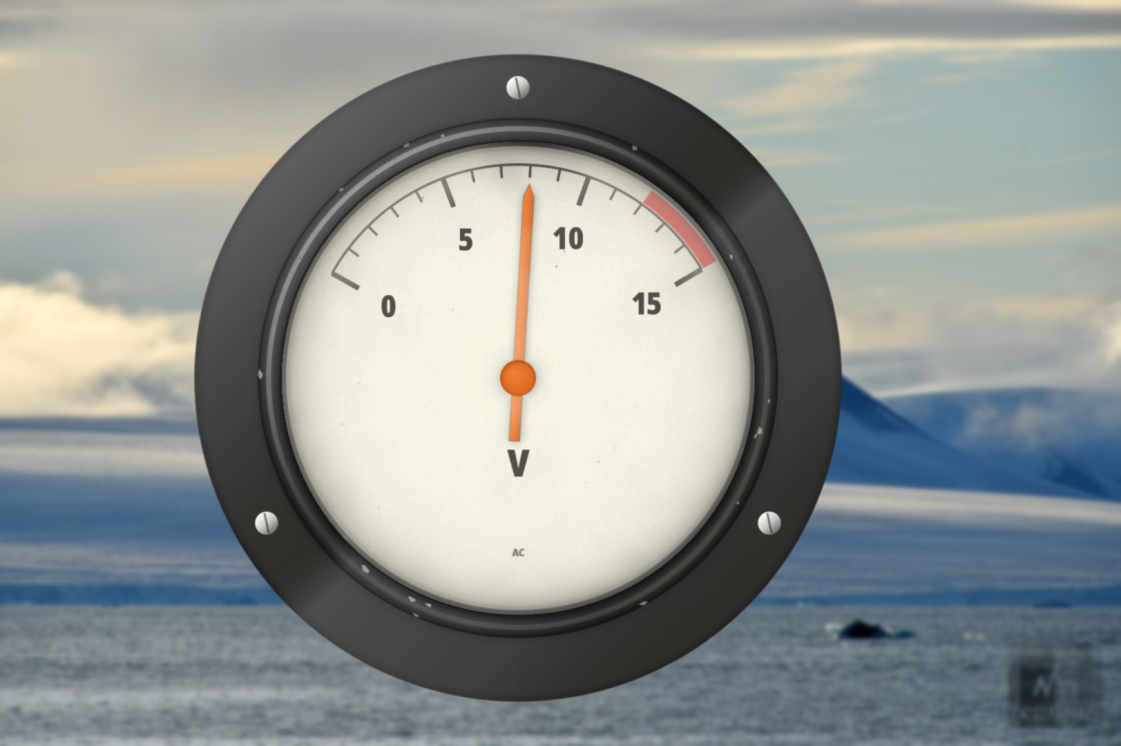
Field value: 8 V
